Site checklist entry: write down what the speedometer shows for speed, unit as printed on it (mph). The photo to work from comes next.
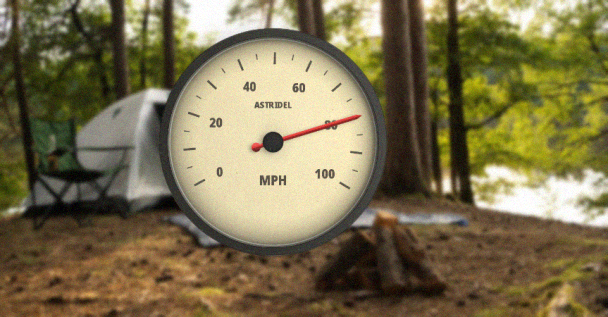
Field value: 80 mph
